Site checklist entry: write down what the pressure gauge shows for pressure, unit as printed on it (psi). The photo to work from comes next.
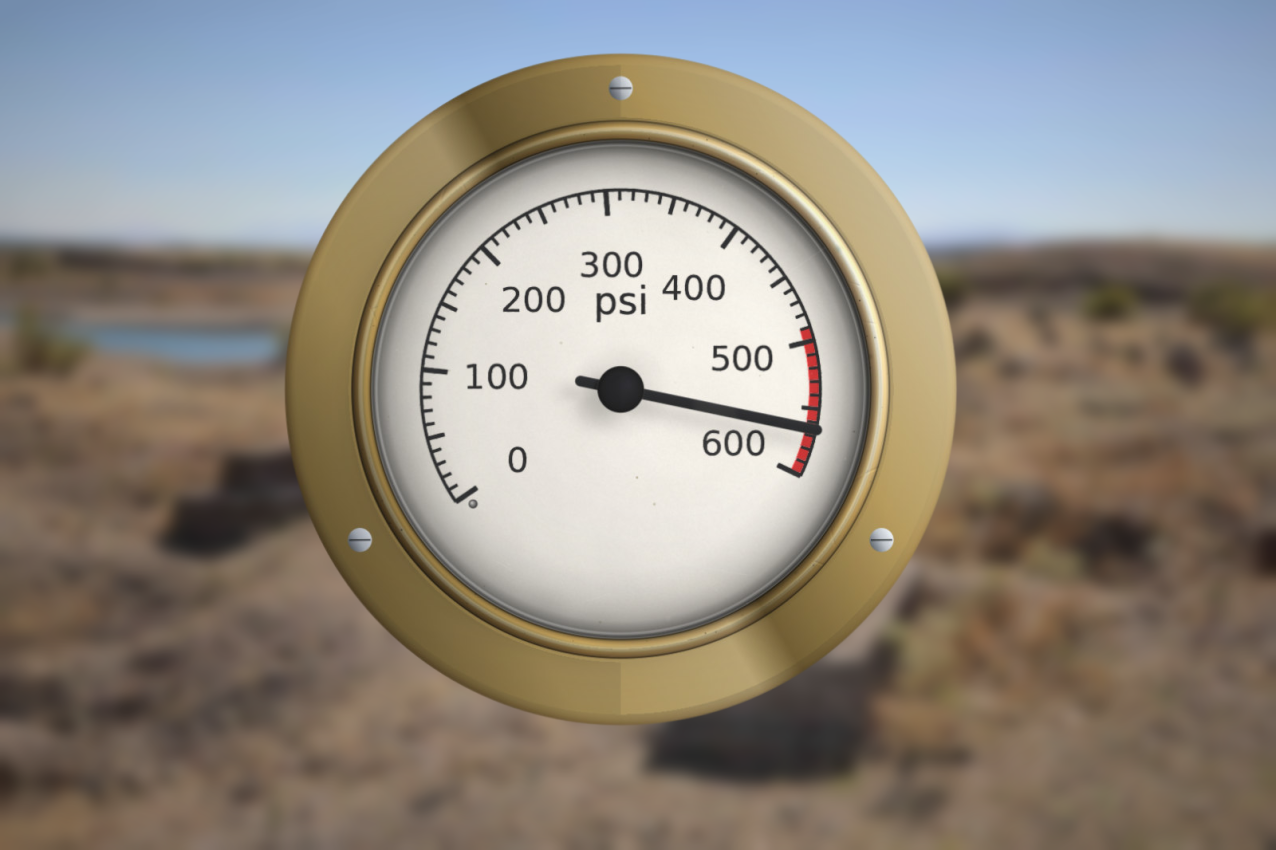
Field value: 565 psi
